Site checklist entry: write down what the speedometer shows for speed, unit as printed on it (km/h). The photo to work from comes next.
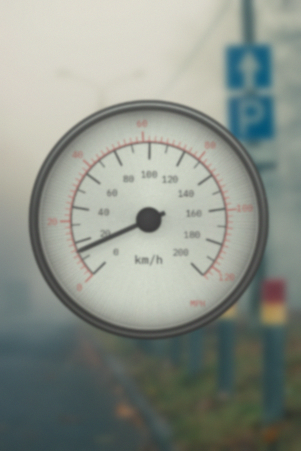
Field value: 15 km/h
